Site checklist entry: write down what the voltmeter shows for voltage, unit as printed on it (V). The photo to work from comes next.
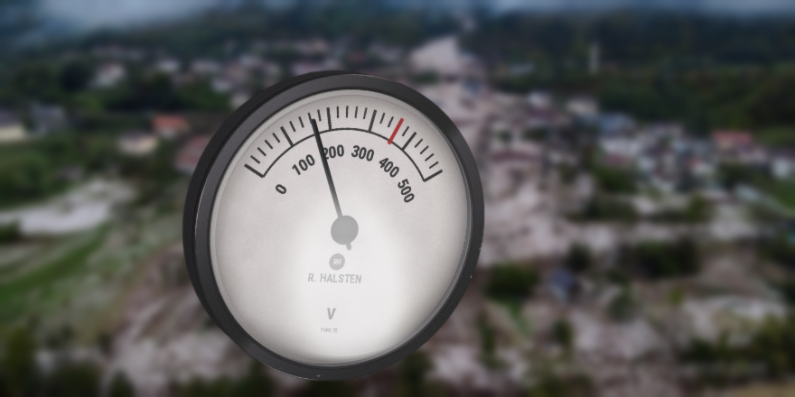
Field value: 160 V
